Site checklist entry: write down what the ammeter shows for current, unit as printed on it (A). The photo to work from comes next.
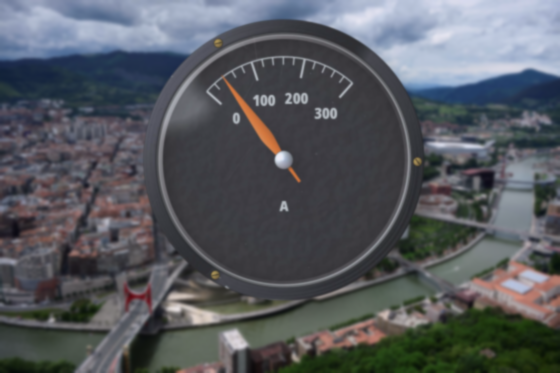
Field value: 40 A
